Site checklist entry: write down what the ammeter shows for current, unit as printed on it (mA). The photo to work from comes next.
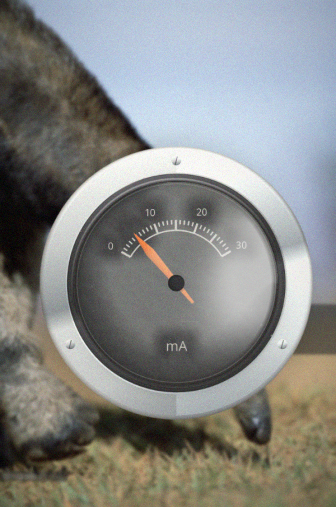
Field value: 5 mA
